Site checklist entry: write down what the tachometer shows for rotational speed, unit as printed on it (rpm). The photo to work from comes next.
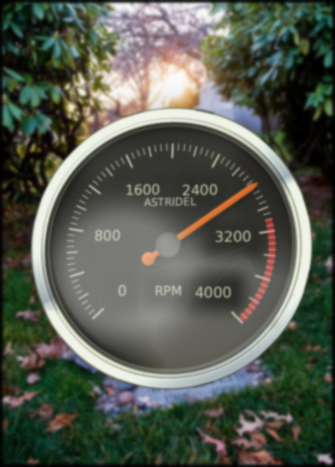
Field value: 2800 rpm
